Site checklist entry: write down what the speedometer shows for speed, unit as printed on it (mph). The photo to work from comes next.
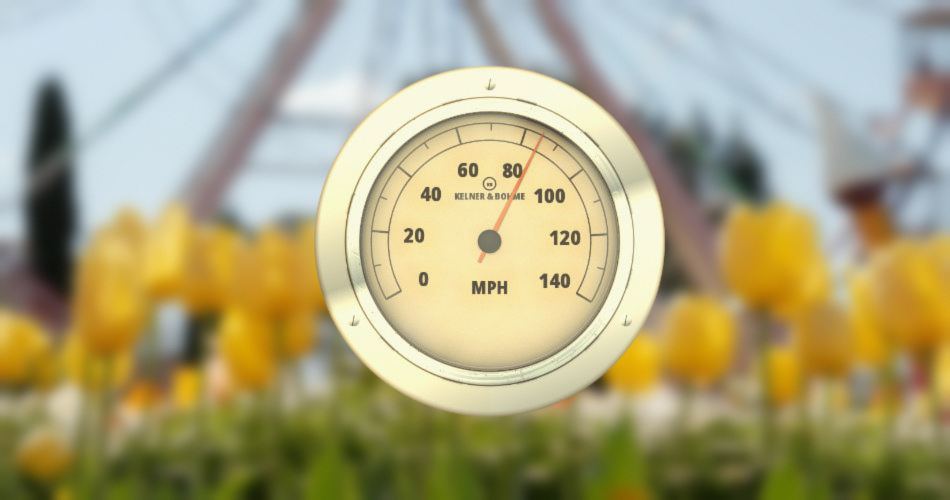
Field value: 85 mph
